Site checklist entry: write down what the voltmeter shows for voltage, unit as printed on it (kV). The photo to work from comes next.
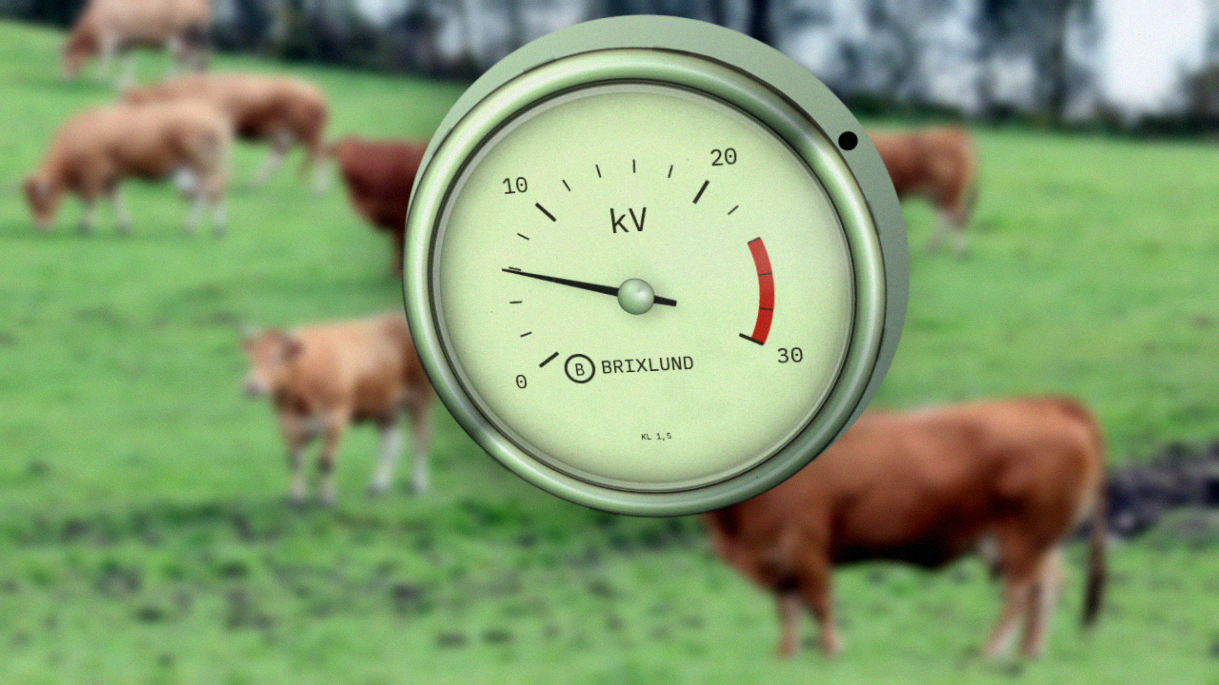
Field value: 6 kV
